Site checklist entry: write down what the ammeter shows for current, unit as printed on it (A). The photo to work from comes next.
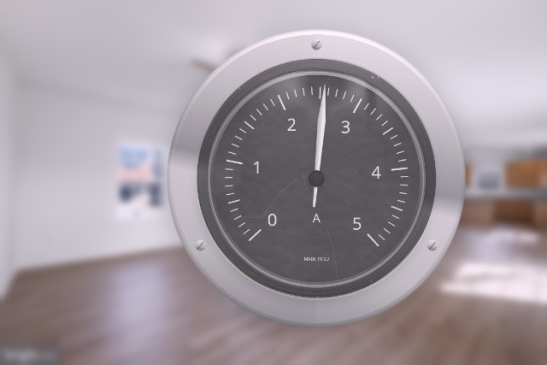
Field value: 2.55 A
